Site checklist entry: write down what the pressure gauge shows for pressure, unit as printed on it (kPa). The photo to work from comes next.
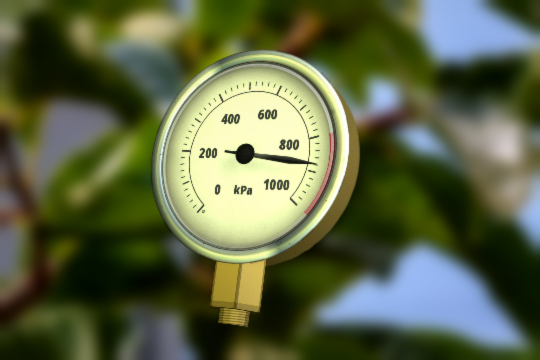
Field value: 880 kPa
